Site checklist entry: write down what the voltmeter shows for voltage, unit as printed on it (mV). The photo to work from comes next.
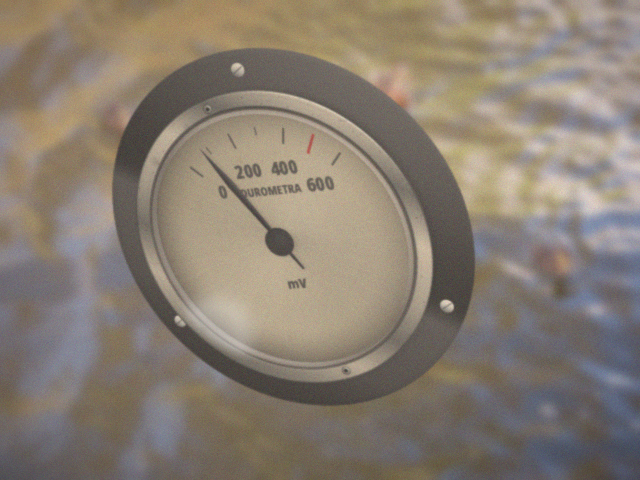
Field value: 100 mV
